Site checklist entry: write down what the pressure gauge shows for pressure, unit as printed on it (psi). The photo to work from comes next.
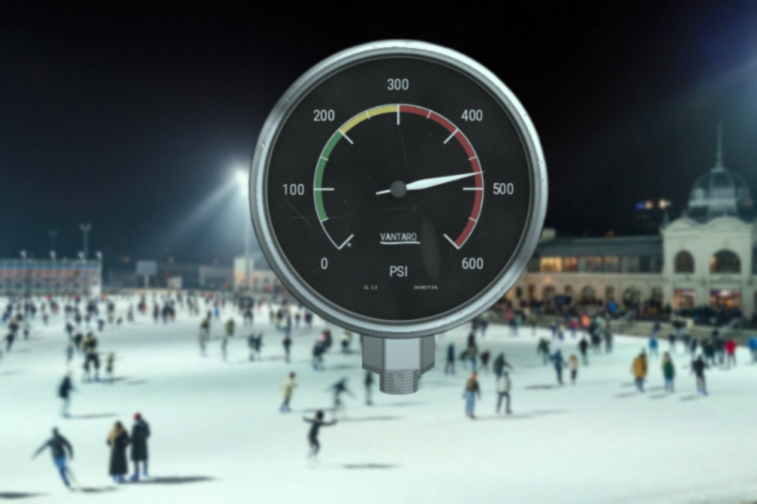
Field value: 475 psi
